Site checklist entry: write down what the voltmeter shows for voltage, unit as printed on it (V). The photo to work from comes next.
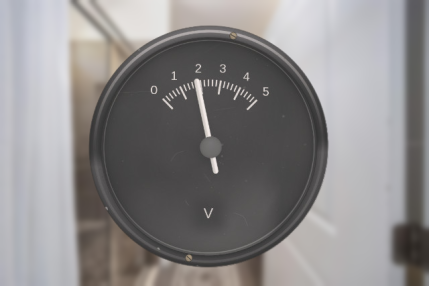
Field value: 1.8 V
